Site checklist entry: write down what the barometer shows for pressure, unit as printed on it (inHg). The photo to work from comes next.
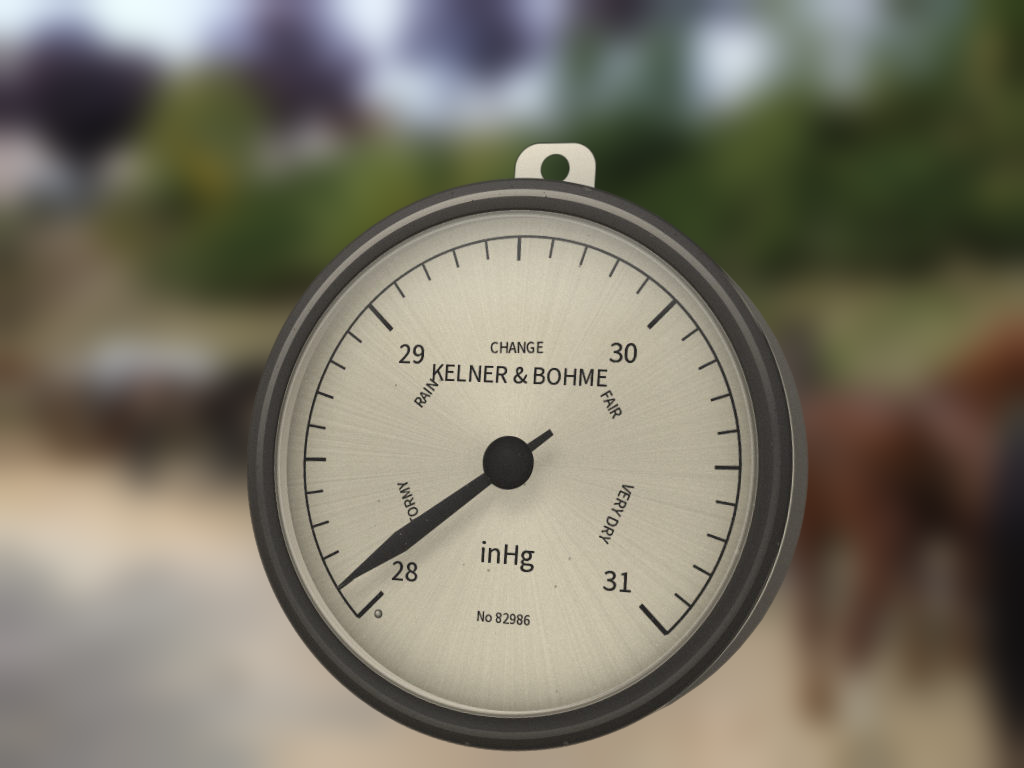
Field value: 28.1 inHg
